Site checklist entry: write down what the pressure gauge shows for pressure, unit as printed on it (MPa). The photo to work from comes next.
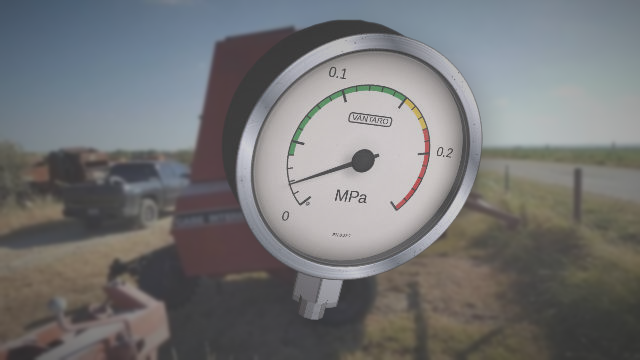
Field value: 0.02 MPa
